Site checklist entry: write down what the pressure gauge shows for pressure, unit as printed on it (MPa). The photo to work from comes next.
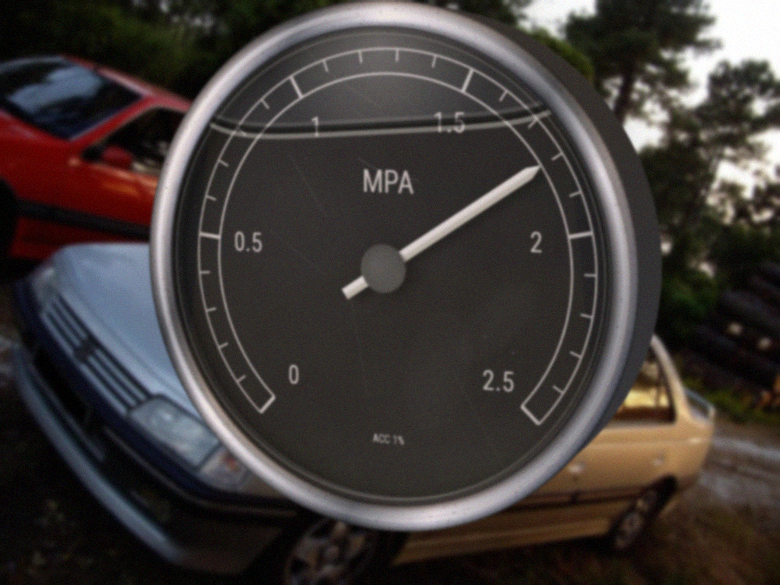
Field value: 1.8 MPa
